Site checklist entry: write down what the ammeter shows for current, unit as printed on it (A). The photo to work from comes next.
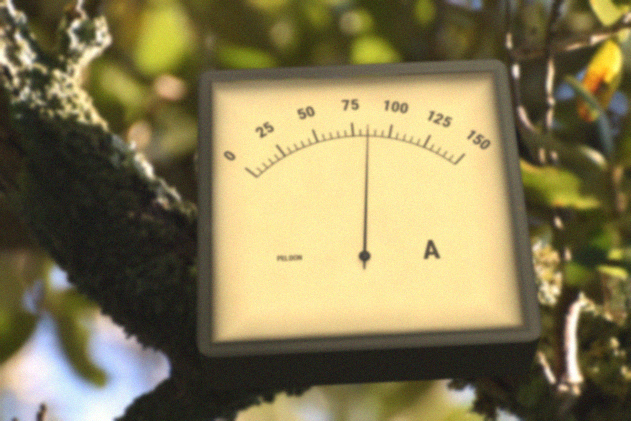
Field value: 85 A
